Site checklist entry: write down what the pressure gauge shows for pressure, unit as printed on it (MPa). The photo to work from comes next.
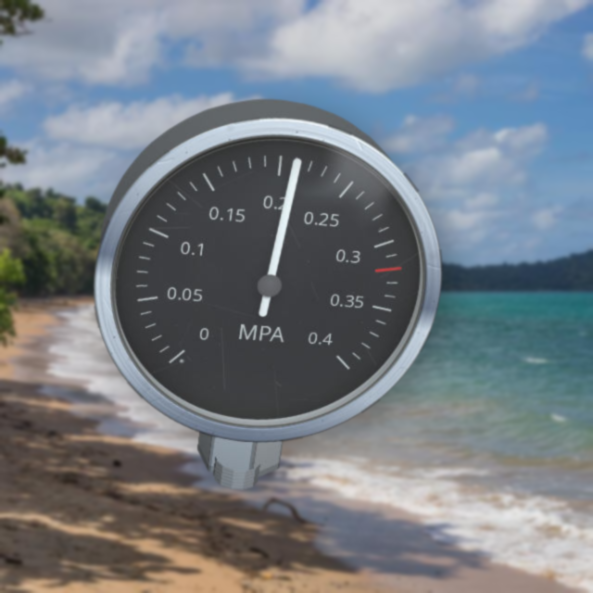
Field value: 0.21 MPa
